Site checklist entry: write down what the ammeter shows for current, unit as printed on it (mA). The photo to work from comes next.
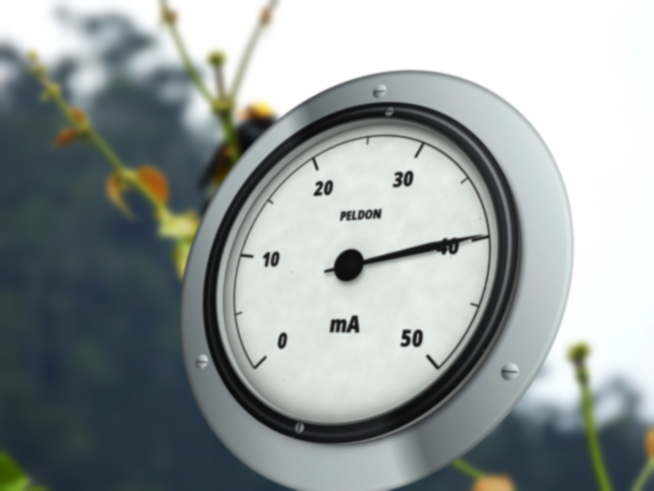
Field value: 40 mA
